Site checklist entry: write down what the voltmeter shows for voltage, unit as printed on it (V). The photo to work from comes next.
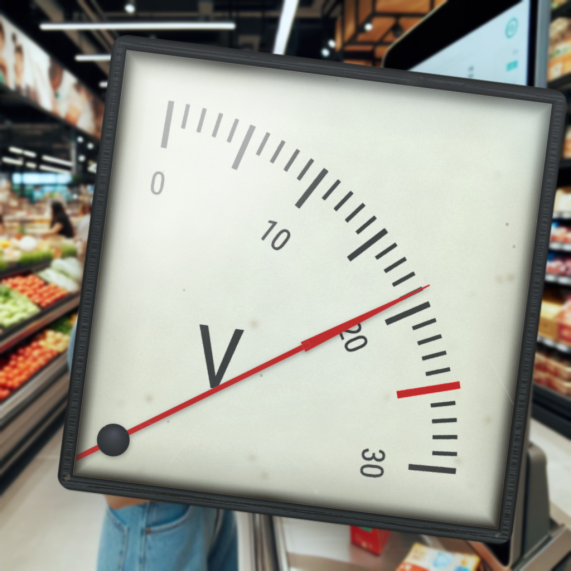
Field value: 19 V
